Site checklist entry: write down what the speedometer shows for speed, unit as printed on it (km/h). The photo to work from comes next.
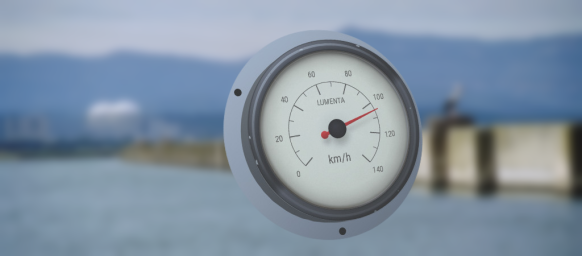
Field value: 105 km/h
